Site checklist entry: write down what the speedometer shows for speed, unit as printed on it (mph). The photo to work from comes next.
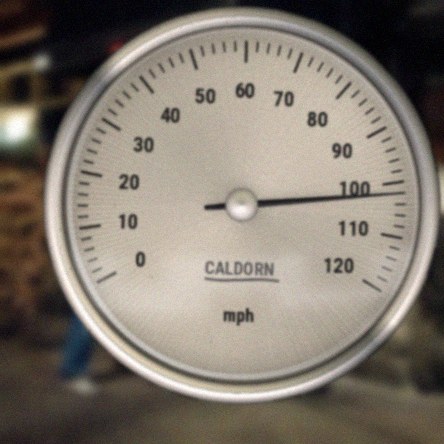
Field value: 102 mph
